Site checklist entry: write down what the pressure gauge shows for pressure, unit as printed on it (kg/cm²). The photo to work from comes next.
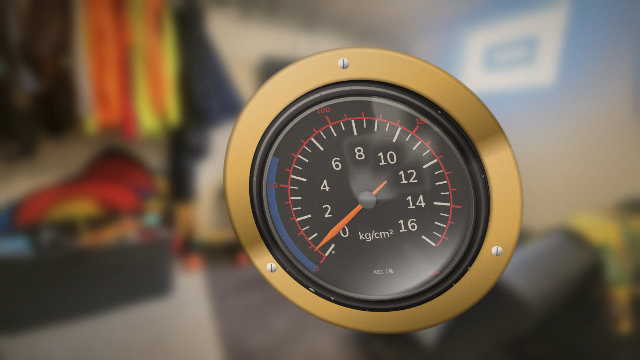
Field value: 0.5 kg/cm²
